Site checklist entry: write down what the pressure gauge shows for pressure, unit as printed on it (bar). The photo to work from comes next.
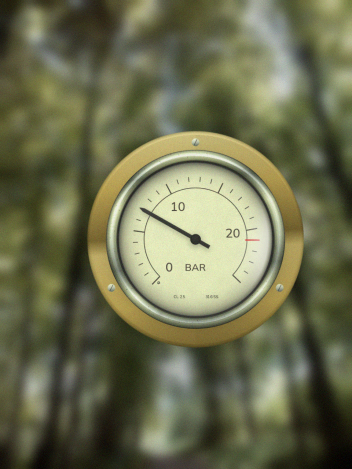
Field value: 7 bar
